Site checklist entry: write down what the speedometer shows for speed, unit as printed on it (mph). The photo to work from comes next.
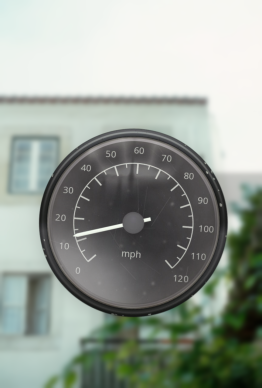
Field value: 12.5 mph
